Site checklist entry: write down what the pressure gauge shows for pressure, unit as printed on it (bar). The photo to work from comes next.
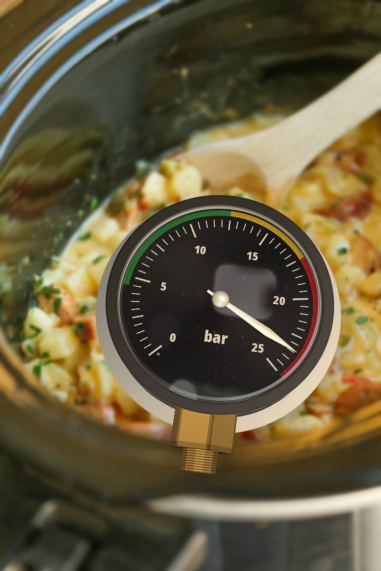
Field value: 23.5 bar
